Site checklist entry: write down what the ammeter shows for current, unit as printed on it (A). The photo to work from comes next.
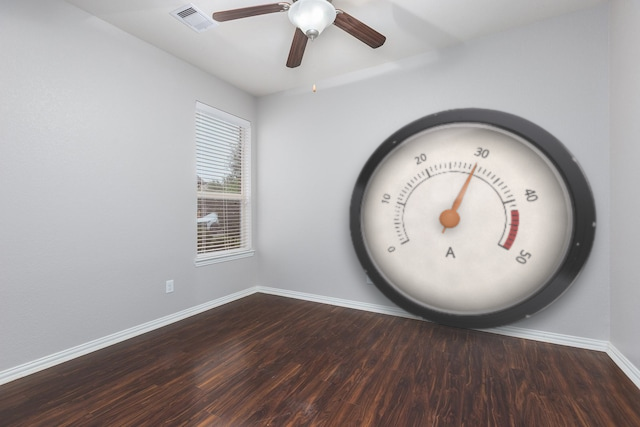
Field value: 30 A
